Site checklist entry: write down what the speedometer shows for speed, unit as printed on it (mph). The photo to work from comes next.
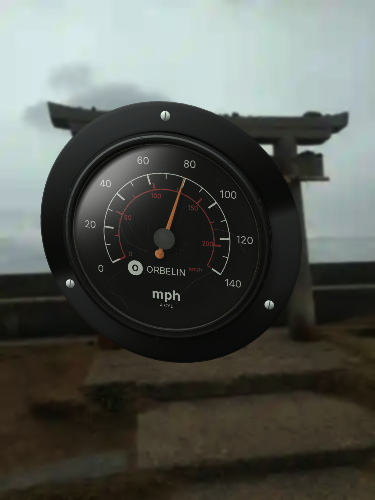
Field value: 80 mph
